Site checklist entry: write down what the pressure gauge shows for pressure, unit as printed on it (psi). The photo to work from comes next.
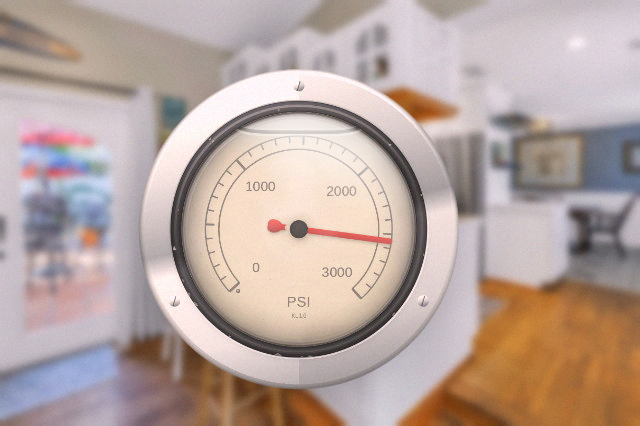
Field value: 2550 psi
